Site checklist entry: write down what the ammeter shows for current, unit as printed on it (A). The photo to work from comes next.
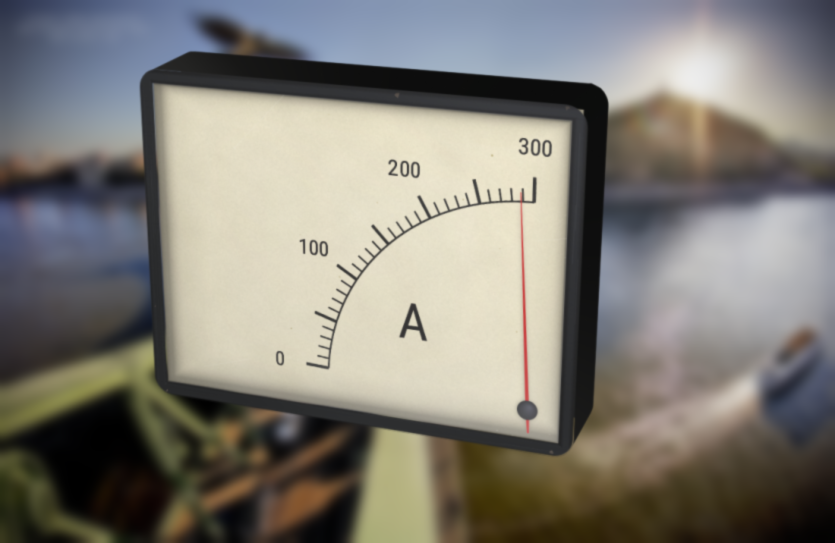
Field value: 290 A
